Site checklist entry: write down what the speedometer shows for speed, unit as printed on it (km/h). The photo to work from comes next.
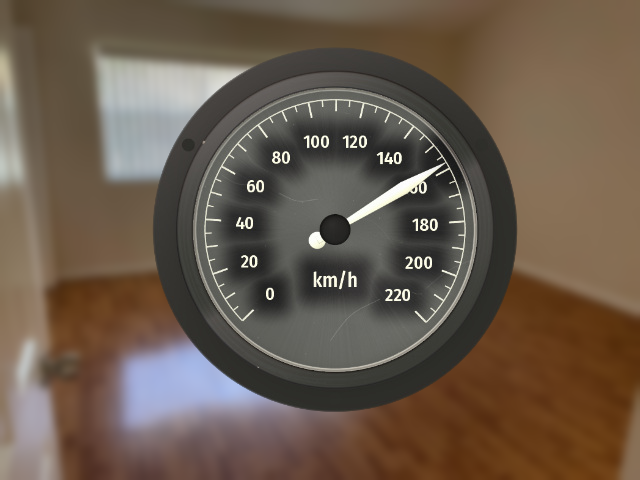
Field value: 157.5 km/h
